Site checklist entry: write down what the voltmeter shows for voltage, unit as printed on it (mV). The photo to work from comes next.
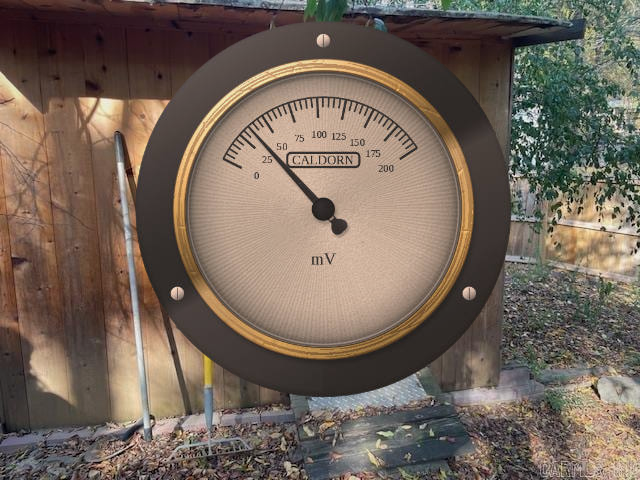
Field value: 35 mV
